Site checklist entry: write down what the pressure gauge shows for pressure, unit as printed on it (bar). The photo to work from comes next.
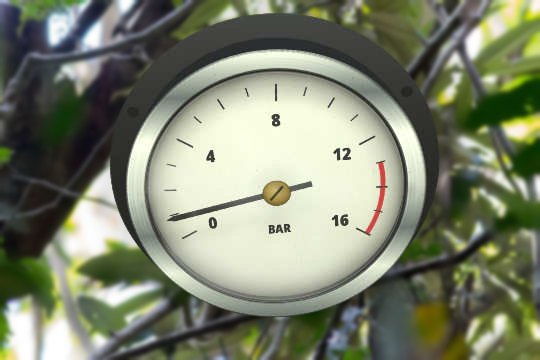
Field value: 1 bar
